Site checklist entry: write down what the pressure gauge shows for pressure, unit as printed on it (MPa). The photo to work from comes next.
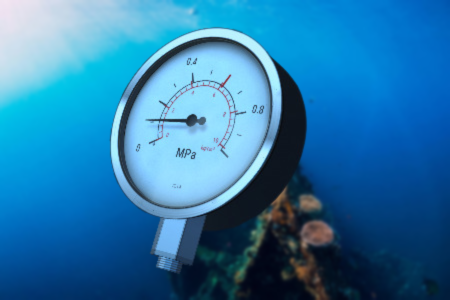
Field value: 0.1 MPa
